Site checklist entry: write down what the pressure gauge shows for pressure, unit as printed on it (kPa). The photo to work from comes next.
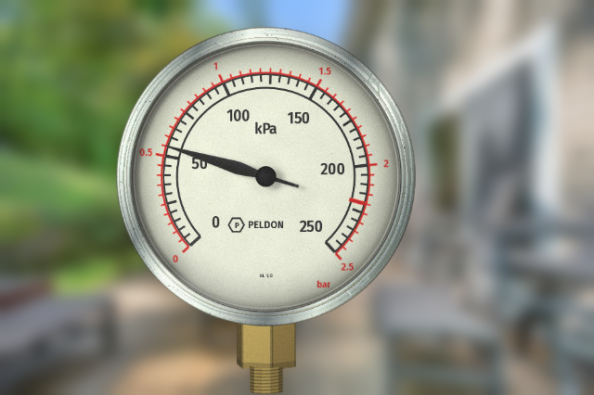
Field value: 55 kPa
